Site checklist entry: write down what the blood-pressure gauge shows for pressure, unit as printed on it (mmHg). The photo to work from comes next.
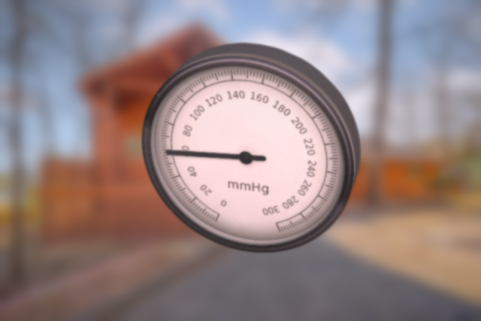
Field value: 60 mmHg
